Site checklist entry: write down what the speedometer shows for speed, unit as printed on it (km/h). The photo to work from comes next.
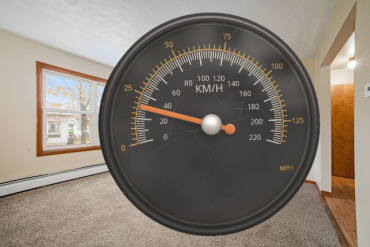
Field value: 30 km/h
